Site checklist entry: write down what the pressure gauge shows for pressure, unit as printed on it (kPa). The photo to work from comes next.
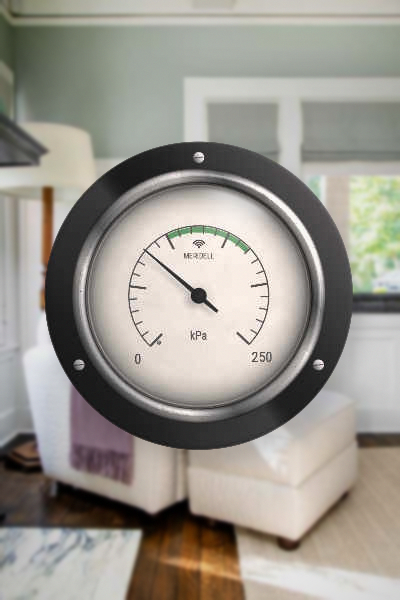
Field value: 80 kPa
